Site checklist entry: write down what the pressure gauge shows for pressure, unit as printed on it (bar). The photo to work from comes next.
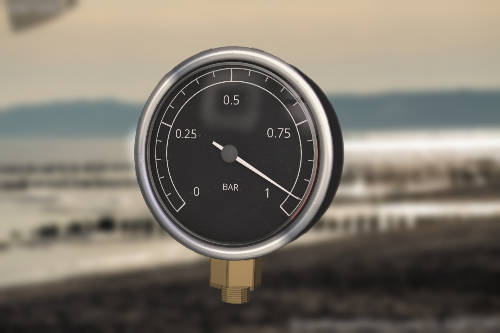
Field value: 0.95 bar
